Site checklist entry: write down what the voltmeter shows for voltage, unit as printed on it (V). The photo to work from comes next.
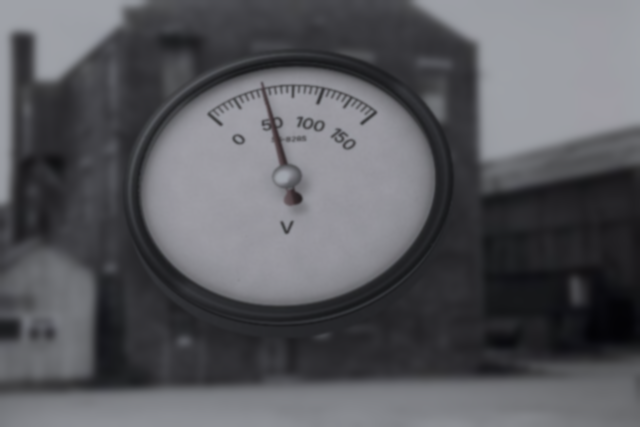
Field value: 50 V
